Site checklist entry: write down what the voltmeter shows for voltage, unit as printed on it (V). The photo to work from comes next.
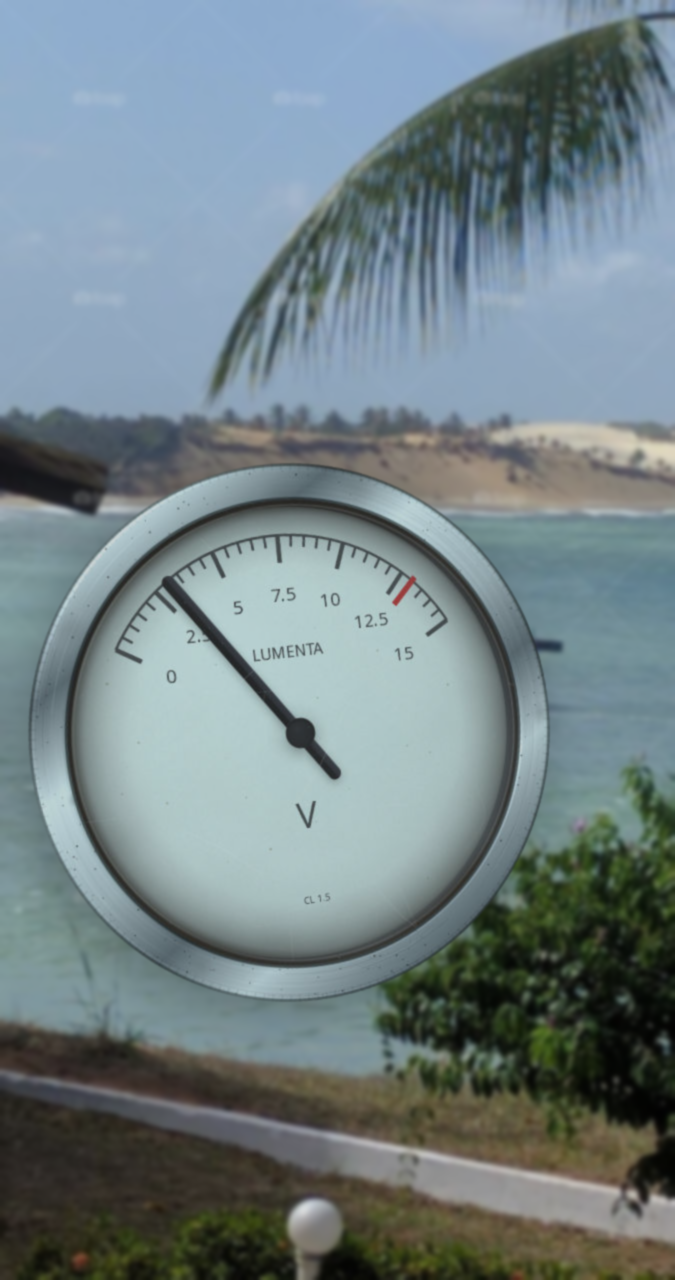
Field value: 3 V
